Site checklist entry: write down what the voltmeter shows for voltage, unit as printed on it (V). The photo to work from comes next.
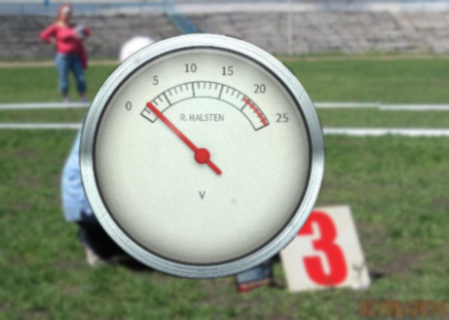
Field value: 2 V
